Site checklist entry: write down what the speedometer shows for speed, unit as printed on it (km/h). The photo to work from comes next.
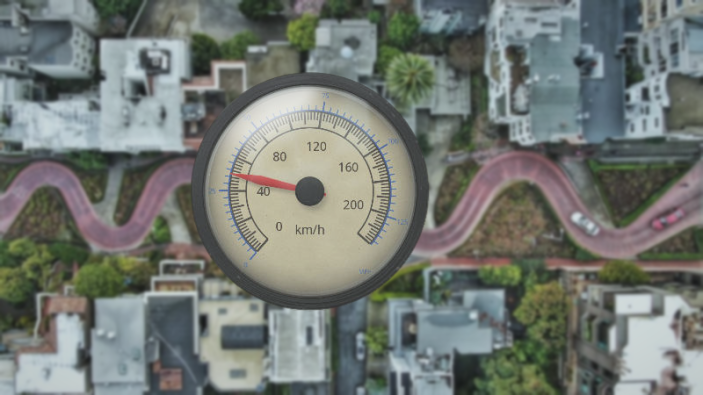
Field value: 50 km/h
